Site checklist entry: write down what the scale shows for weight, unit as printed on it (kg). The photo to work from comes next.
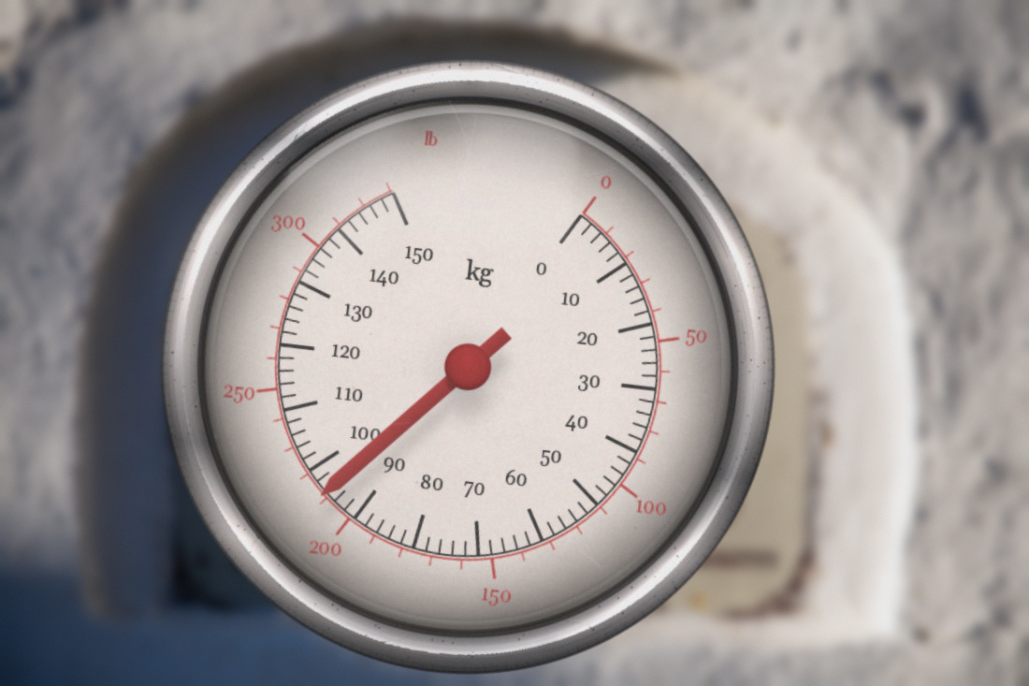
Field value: 96 kg
